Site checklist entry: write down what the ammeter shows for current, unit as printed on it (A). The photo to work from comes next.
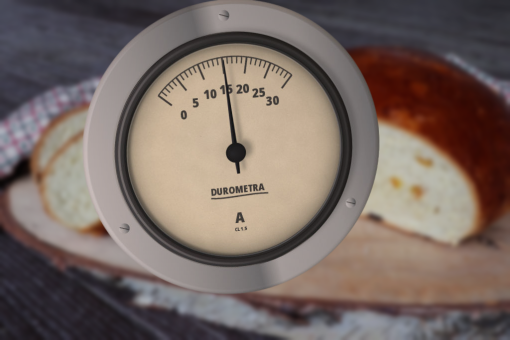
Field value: 15 A
